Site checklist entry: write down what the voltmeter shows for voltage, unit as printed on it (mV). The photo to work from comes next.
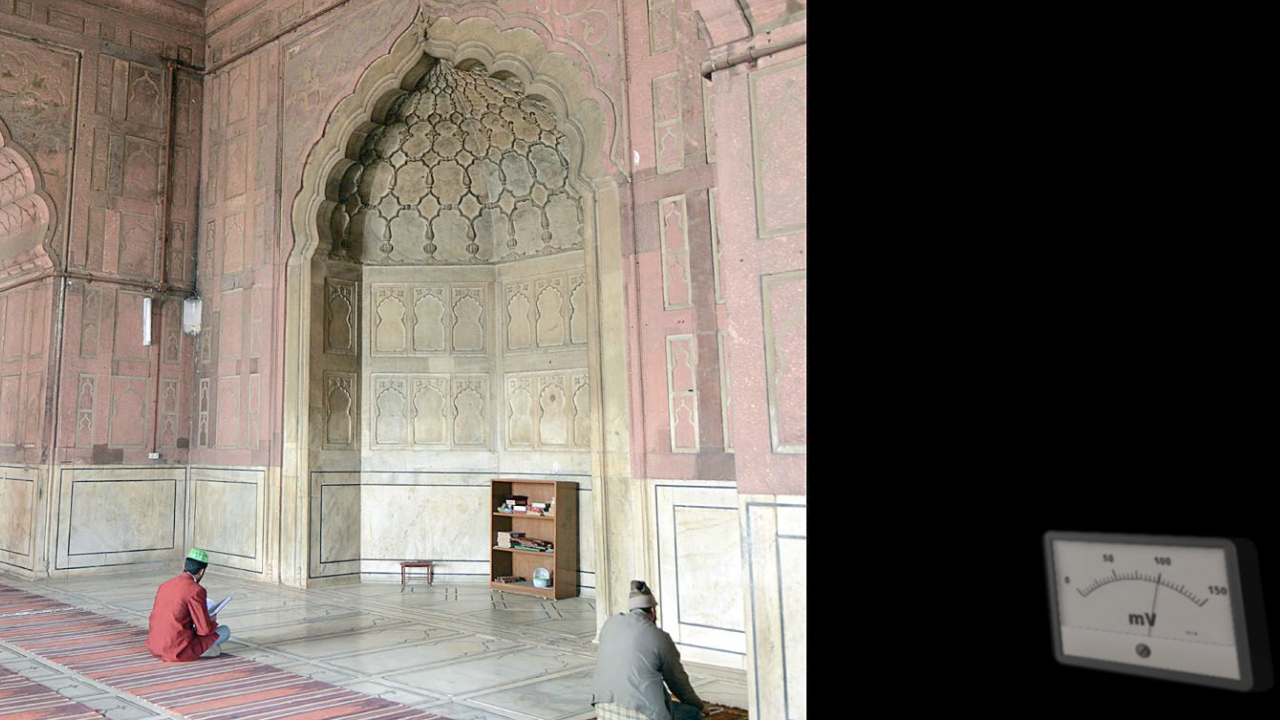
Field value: 100 mV
